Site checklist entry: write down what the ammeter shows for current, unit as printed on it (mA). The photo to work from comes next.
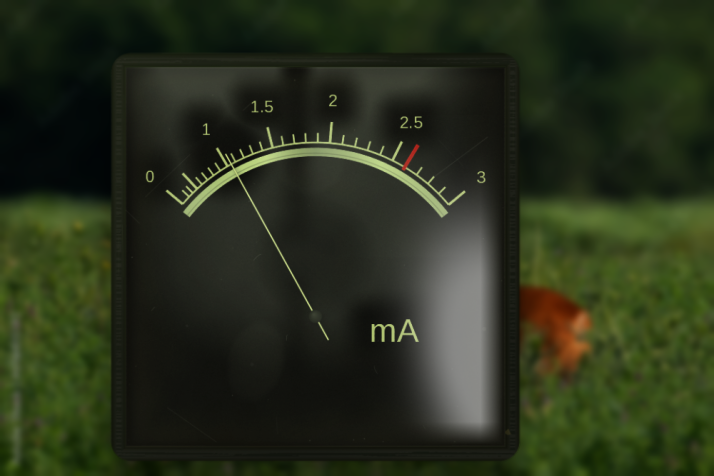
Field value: 1.05 mA
